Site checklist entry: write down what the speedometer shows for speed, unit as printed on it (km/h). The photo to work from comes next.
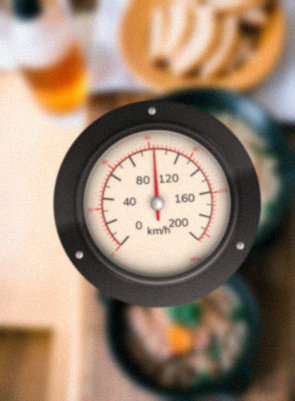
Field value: 100 km/h
